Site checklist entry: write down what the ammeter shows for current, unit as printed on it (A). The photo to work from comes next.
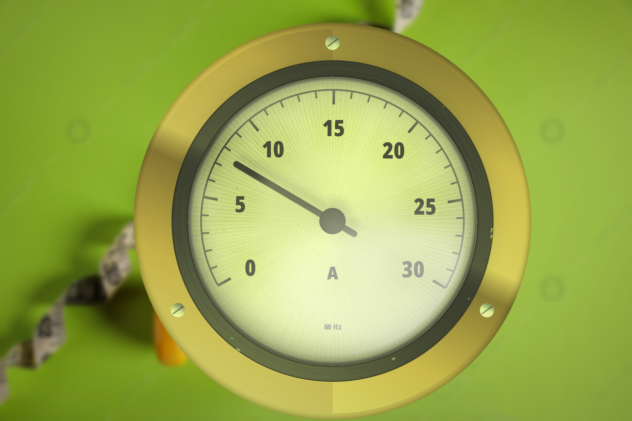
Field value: 7.5 A
